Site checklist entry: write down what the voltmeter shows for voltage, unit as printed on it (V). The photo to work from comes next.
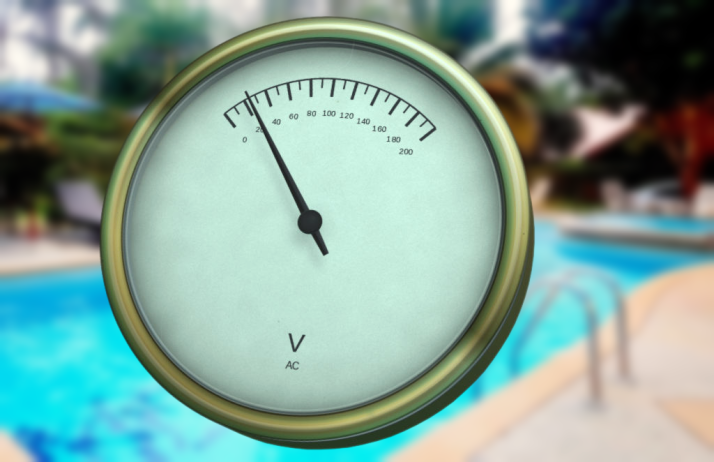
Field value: 25 V
